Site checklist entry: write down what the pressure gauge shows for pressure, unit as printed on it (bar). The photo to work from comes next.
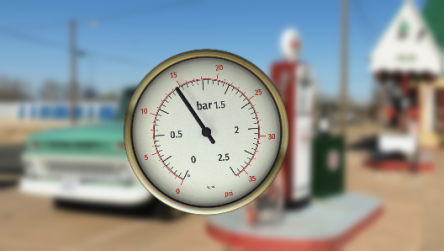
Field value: 1 bar
